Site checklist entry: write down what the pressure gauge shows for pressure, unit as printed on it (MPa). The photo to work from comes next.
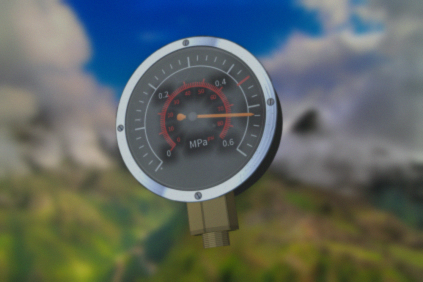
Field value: 0.52 MPa
